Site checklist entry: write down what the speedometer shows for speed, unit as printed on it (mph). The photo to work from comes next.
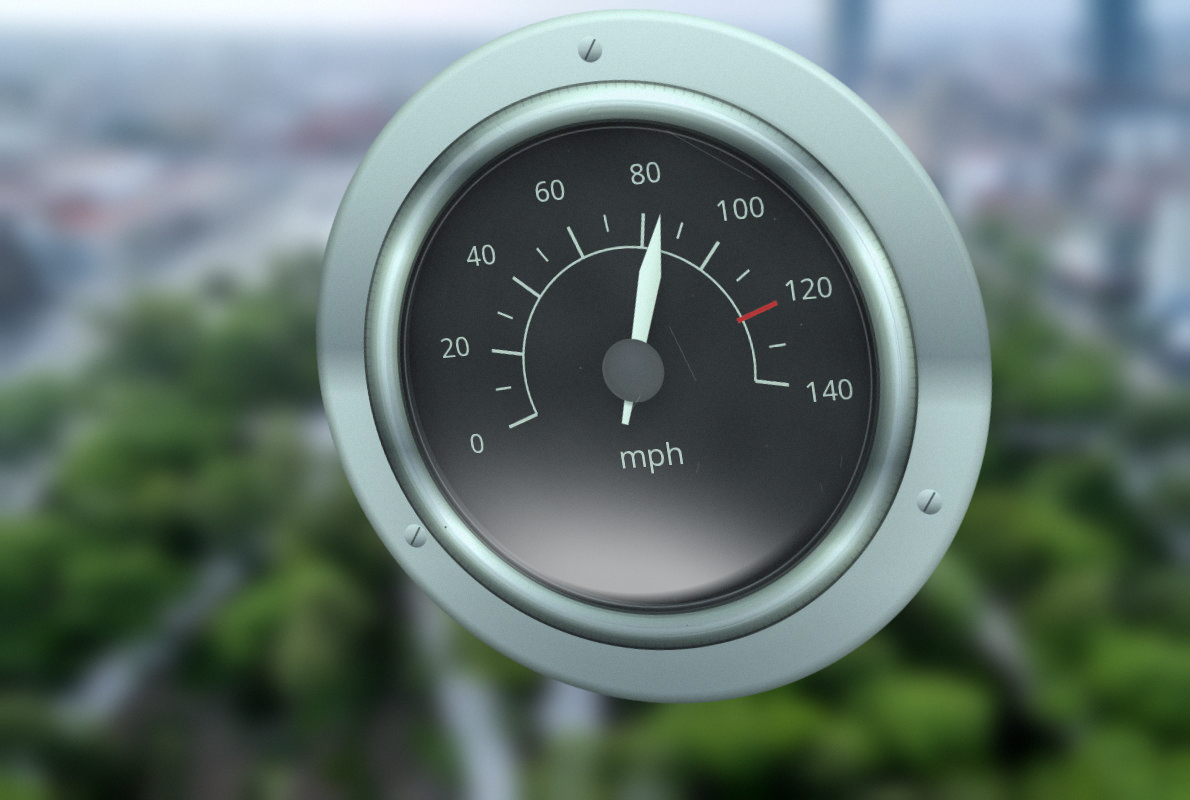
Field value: 85 mph
